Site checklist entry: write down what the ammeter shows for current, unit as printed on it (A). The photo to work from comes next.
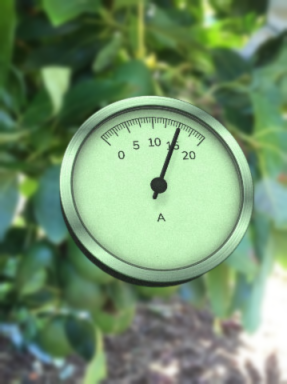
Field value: 15 A
